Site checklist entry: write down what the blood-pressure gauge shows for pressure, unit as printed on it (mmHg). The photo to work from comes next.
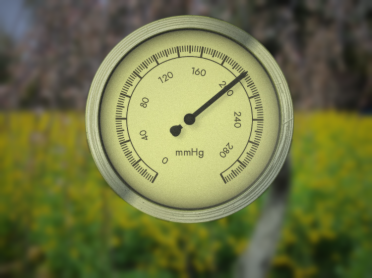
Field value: 200 mmHg
